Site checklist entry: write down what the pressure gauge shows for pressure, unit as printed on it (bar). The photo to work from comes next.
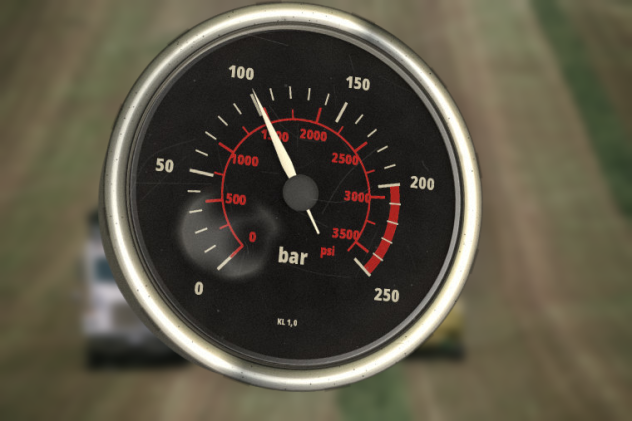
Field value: 100 bar
